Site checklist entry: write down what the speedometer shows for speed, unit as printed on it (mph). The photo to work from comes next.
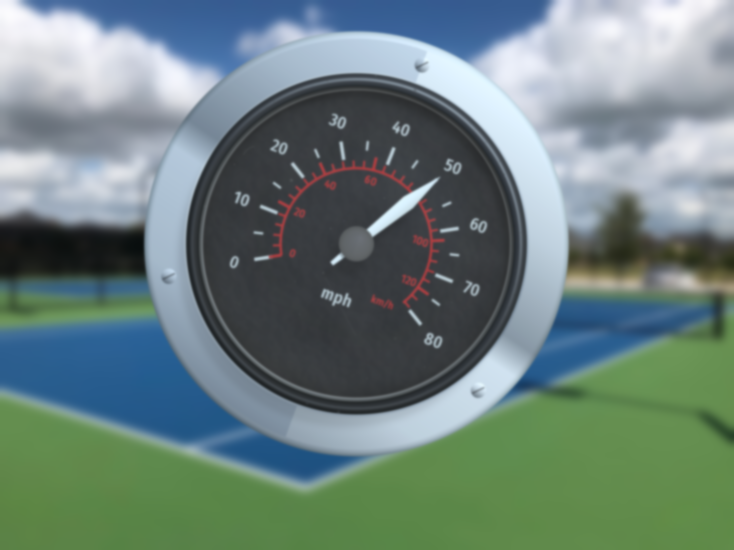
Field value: 50 mph
